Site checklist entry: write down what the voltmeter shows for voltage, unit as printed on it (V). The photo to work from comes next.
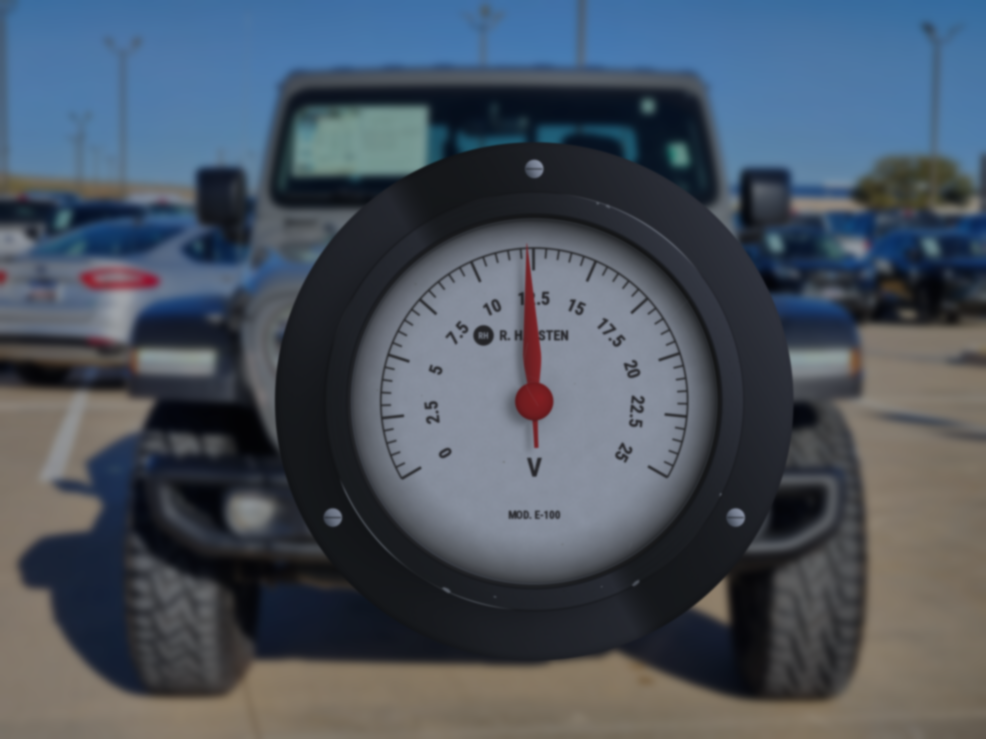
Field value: 12.25 V
